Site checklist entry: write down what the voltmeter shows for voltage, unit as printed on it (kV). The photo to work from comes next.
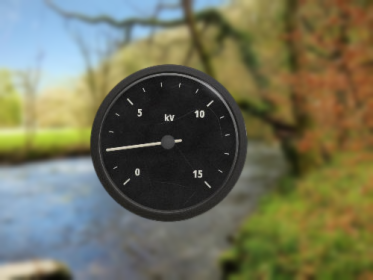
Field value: 2 kV
